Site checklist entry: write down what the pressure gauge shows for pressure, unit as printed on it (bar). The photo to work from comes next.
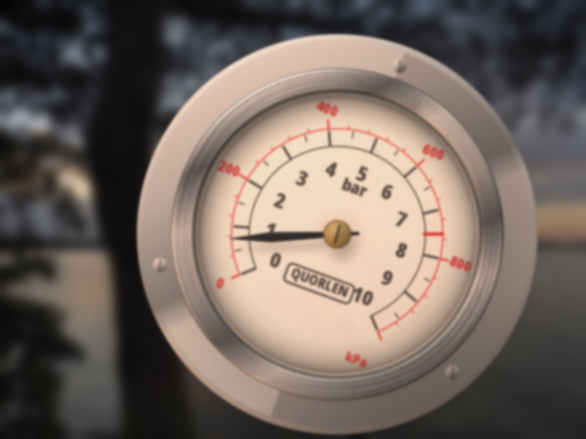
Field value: 0.75 bar
